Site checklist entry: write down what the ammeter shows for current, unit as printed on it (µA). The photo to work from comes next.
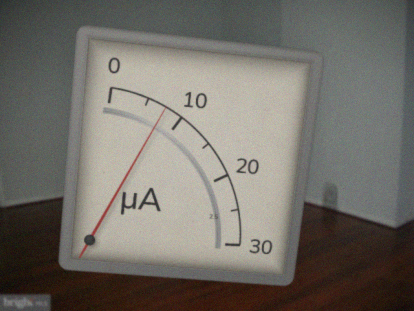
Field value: 7.5 µA
